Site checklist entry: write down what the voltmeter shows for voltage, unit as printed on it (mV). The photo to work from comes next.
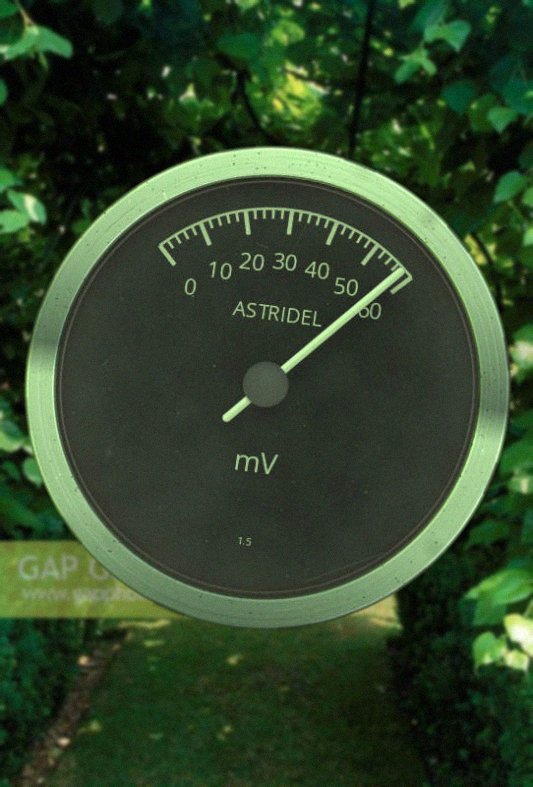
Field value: 58 mV
